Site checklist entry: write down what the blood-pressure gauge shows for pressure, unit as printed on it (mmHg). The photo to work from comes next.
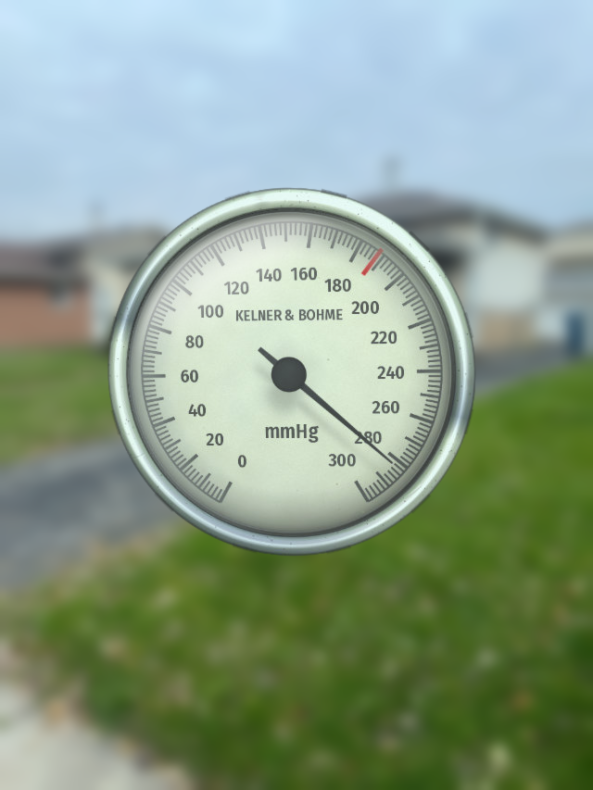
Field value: 282 mmHg
